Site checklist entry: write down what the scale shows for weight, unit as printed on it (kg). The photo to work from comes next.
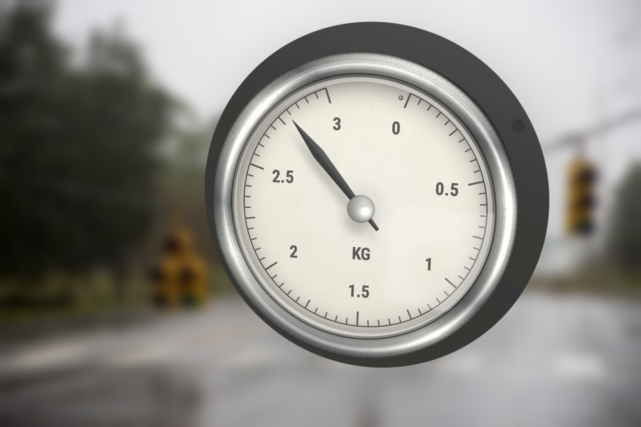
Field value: 2.8 kg
